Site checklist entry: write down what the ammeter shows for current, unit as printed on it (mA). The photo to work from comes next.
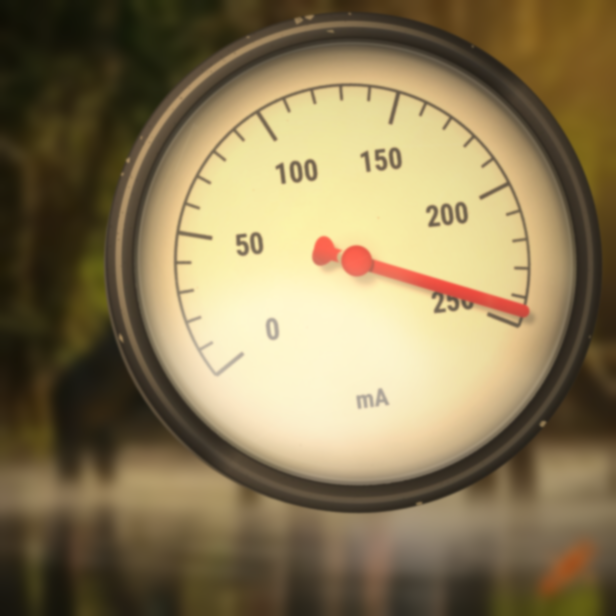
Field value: 245 mA
